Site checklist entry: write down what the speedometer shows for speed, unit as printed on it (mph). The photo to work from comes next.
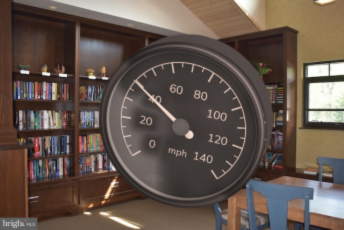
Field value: 40 mph
